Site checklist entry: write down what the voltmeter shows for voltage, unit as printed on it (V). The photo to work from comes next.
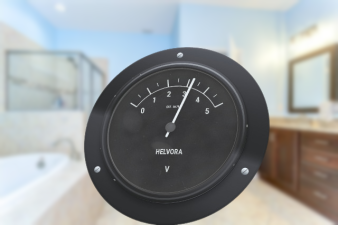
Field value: 3.25 V
